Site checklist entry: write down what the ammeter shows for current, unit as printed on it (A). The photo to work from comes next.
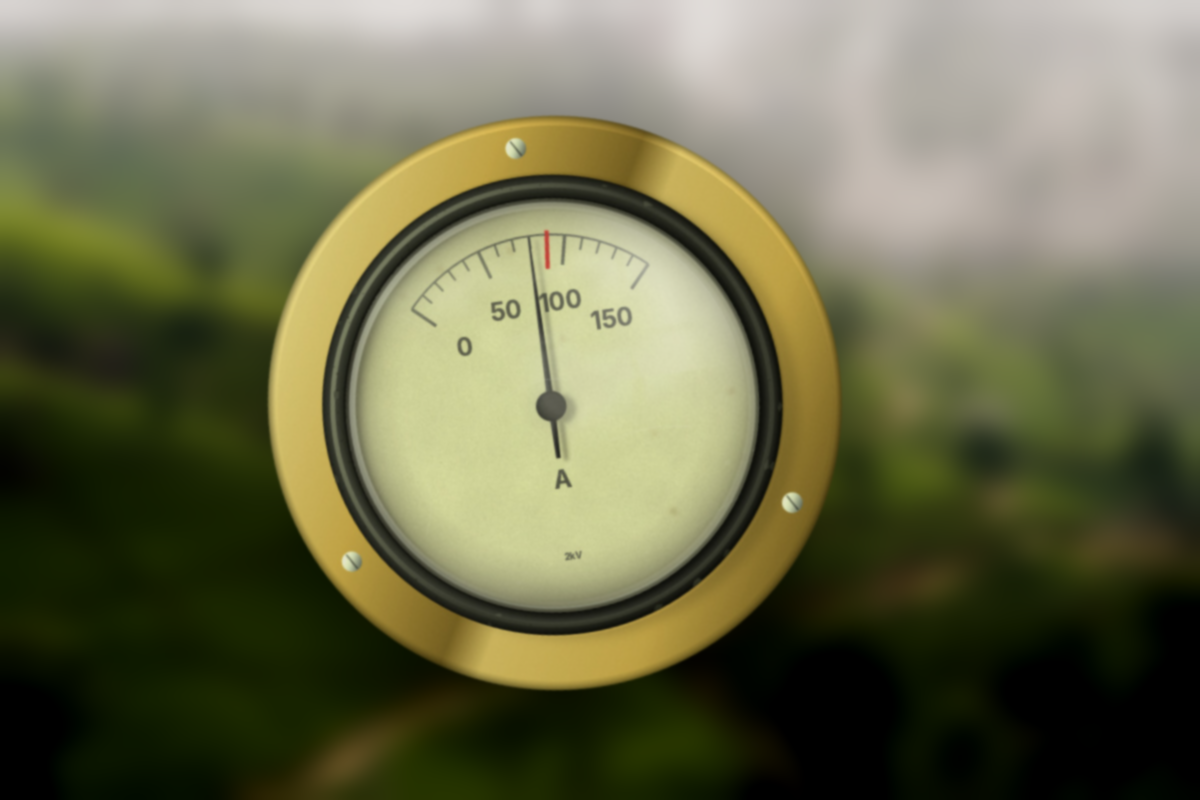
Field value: 80 A
